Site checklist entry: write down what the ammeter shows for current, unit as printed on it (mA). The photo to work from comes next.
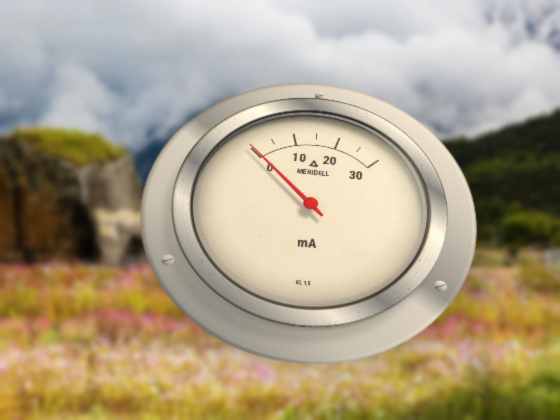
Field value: 0 mA
